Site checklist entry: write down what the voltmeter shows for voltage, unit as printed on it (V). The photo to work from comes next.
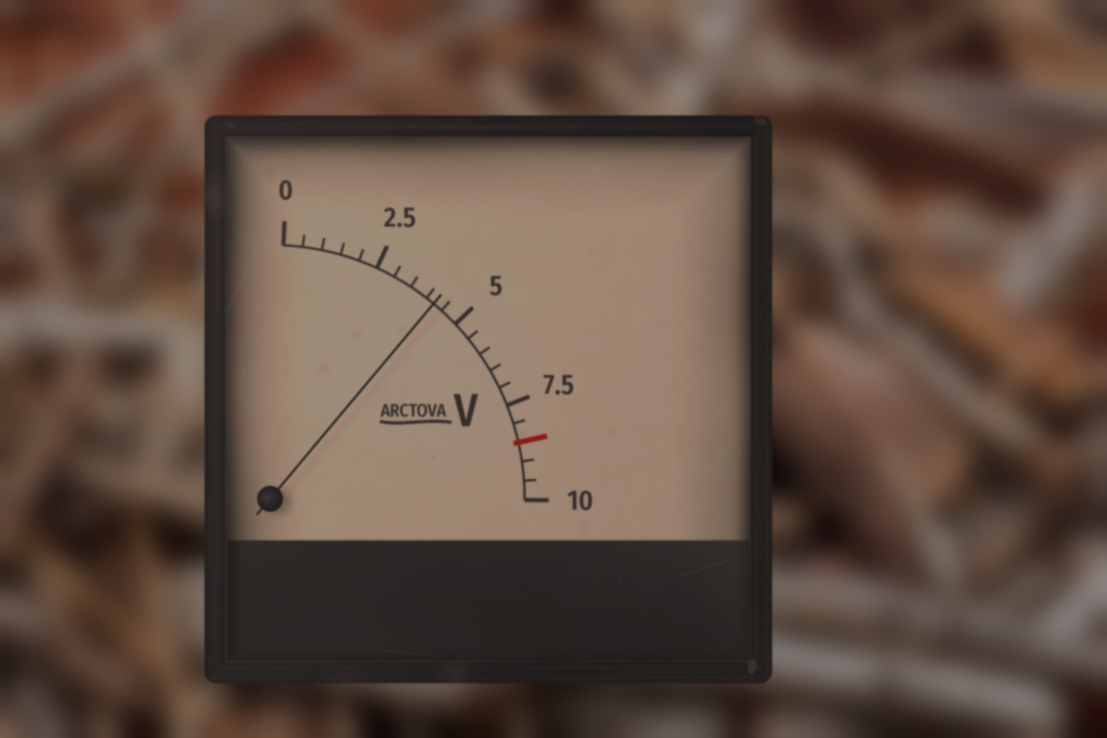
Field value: 4.25 V
